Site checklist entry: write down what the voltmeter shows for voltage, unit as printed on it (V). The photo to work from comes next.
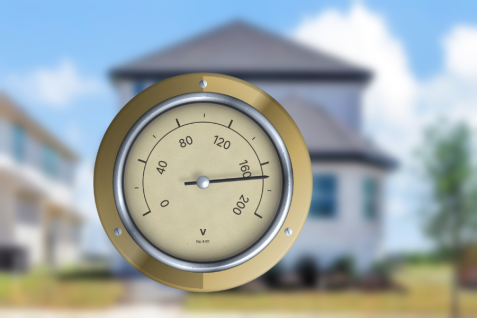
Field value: 170 V
